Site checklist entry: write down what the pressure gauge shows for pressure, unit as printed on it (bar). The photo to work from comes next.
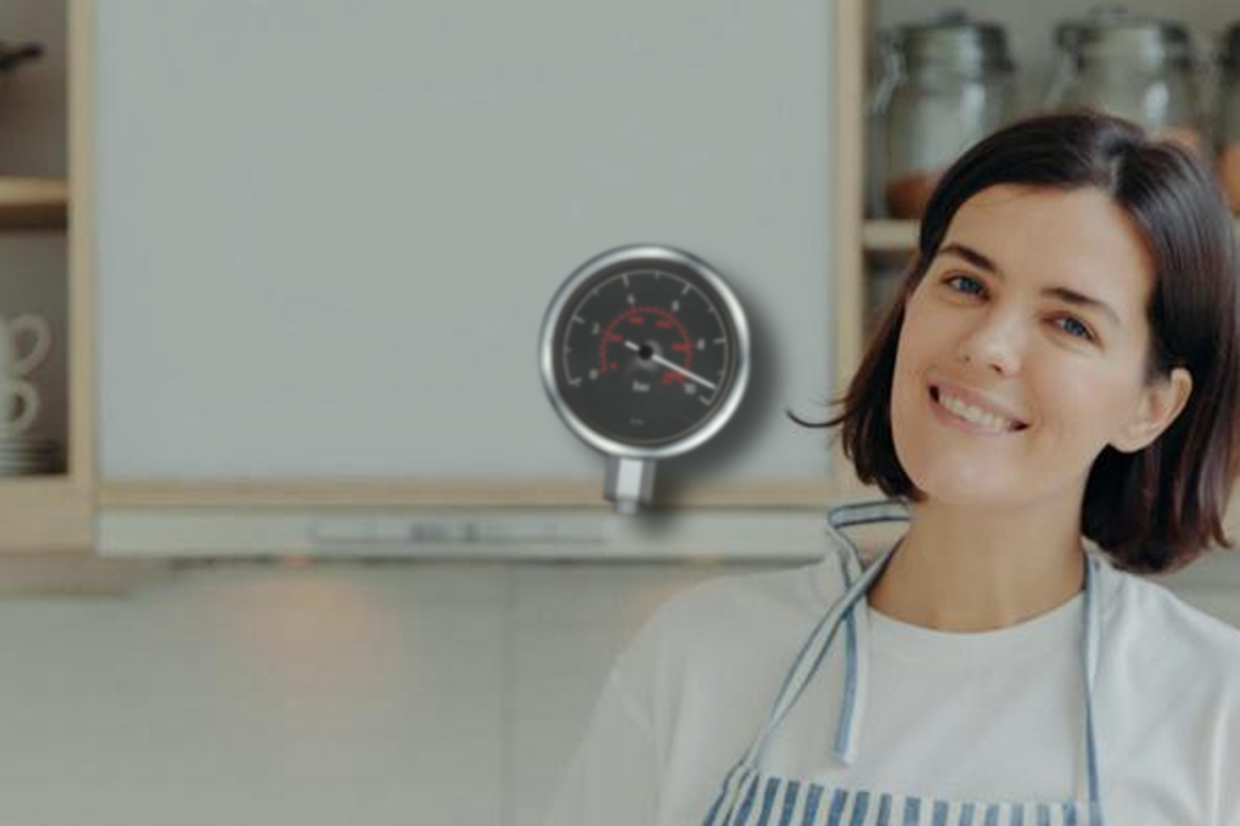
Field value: 9.5 bar
